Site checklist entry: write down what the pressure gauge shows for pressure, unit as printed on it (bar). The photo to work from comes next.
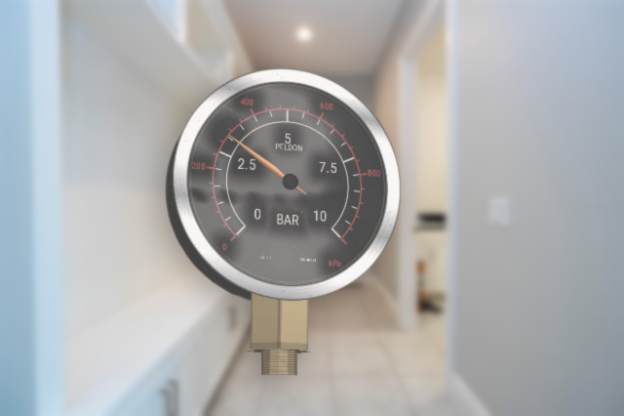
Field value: 3 bar
